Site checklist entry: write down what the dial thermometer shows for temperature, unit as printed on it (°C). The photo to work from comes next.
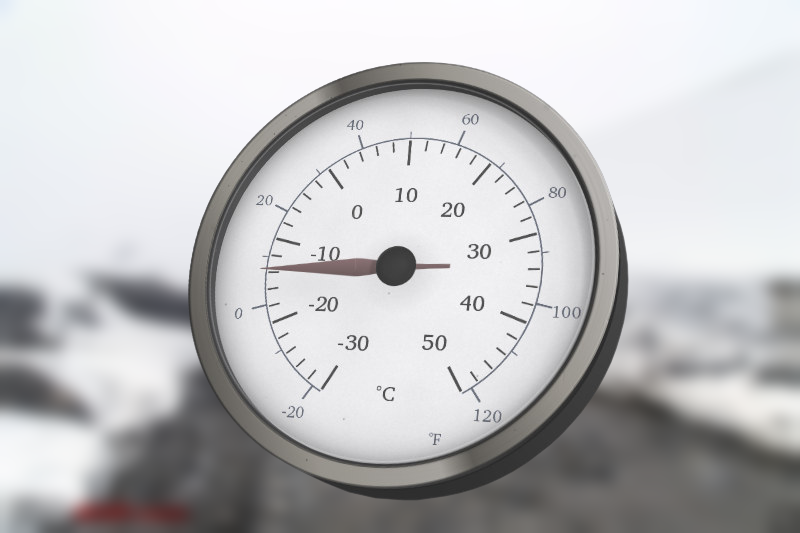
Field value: -14 °C
